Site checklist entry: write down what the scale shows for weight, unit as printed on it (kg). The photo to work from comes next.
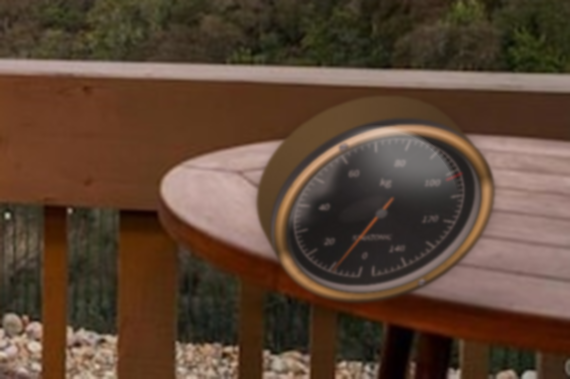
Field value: 10 kg
